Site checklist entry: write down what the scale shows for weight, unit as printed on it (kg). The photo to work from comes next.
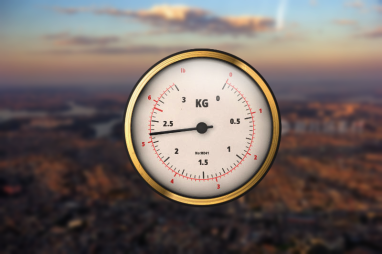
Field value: 2.35 kg
